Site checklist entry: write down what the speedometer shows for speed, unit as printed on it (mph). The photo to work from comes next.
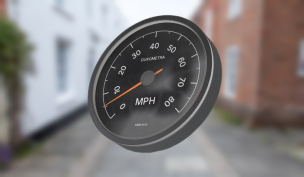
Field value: 5 mph
